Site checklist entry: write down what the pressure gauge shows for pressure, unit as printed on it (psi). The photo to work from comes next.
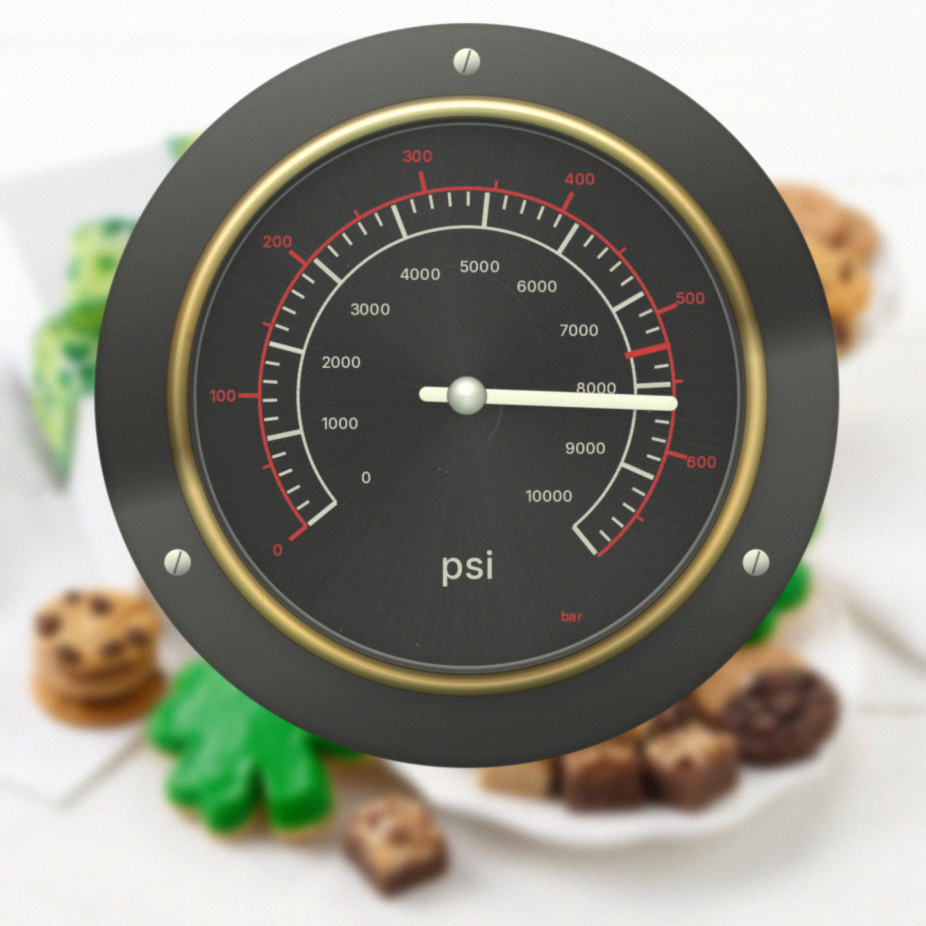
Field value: 8200 psi
